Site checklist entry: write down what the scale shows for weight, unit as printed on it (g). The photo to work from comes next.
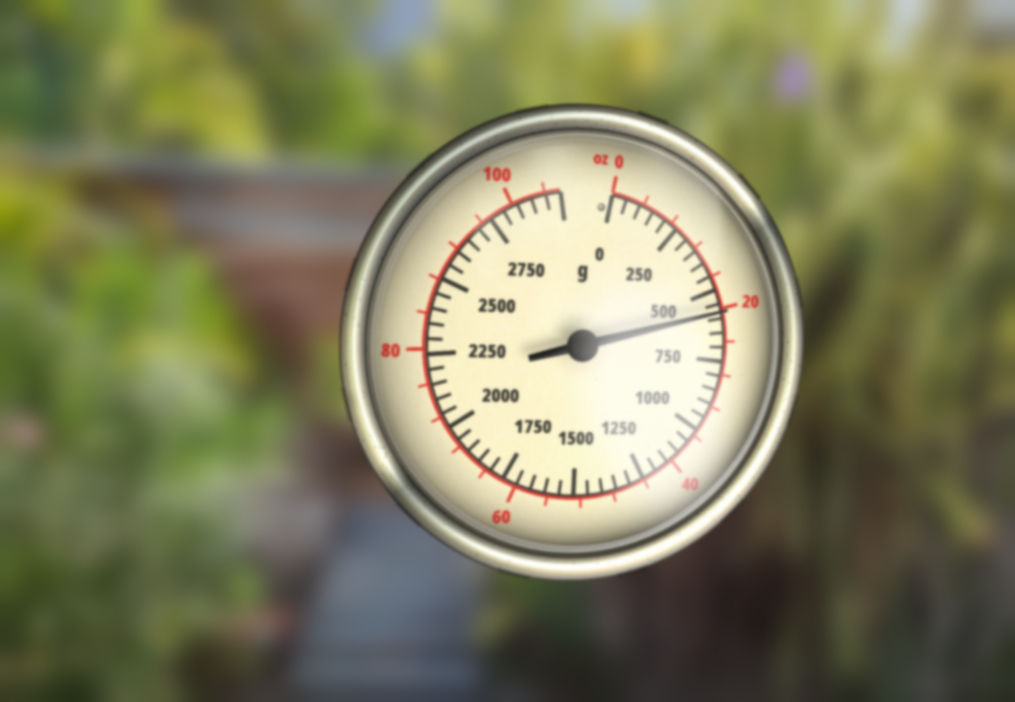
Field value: 575 g
